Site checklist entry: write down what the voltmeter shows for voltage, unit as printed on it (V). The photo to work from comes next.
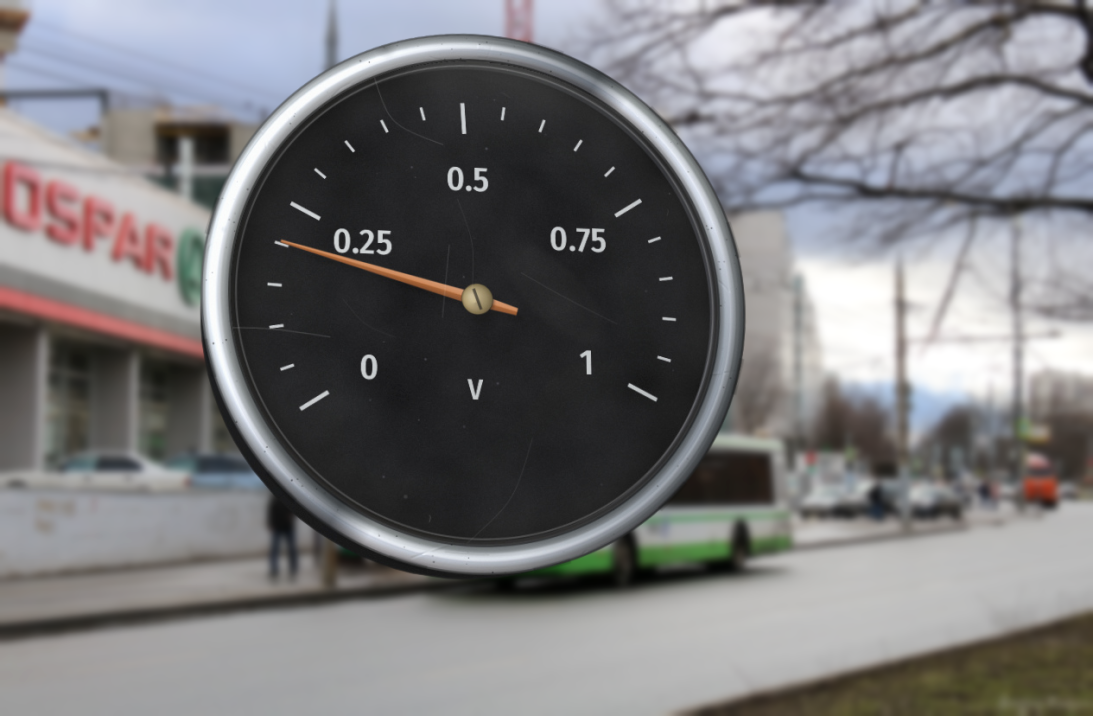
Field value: 0.2 V
